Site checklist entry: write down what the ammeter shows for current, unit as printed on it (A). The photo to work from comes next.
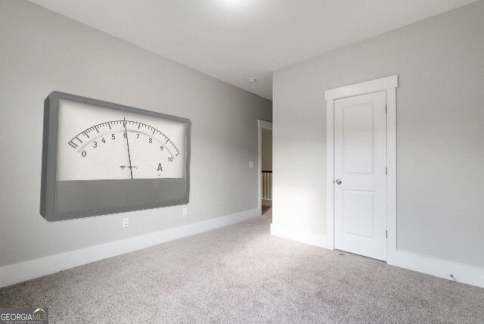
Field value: 6 A
